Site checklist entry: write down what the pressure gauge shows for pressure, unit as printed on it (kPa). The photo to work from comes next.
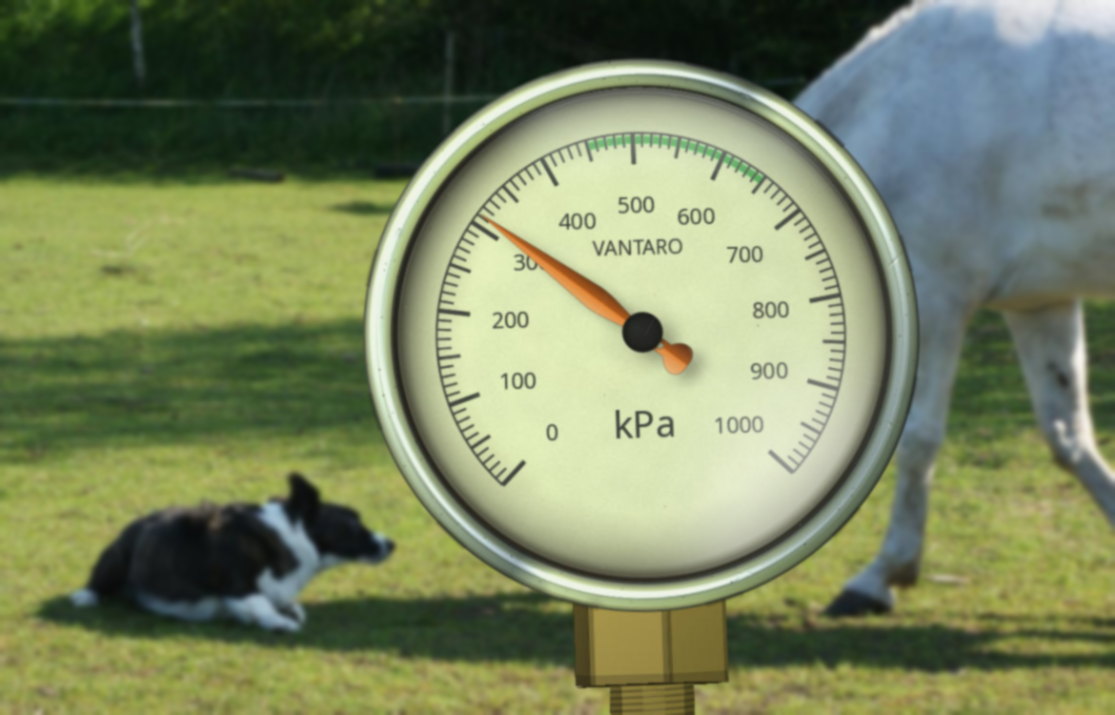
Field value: 310 kPa
